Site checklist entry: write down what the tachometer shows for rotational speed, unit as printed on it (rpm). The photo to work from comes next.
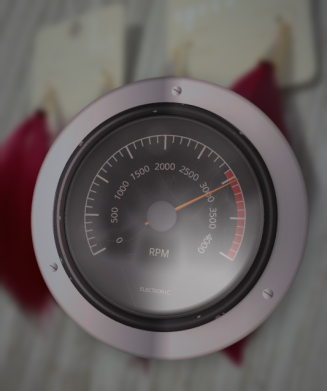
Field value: 3050 rpm
